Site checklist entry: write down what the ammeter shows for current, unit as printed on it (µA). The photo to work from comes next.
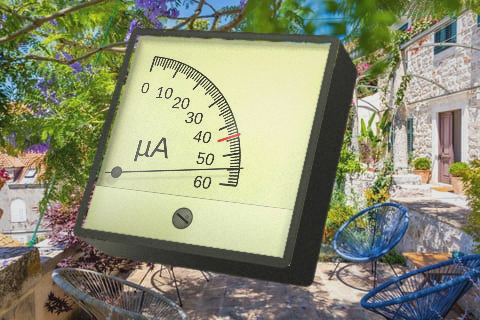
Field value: 55 µA
